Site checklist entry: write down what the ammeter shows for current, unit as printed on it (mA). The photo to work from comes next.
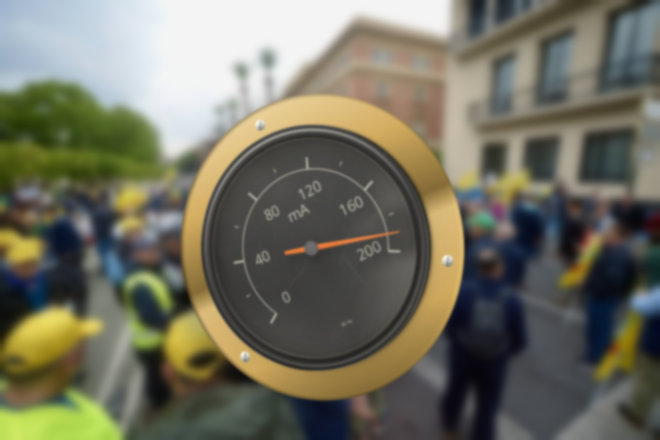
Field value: 190 mA
